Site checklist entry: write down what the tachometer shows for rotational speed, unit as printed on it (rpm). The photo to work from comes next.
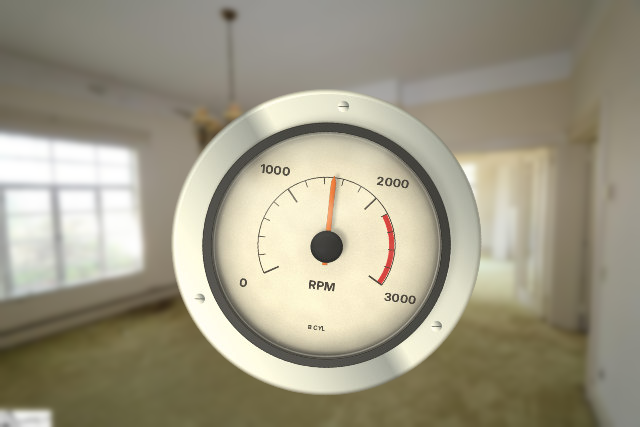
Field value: 1500 rpm
